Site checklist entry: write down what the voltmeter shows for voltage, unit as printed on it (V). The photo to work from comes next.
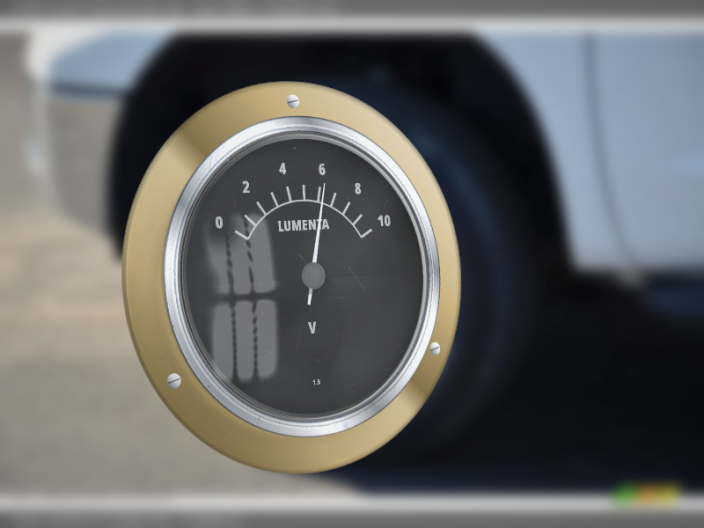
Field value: 6 V
